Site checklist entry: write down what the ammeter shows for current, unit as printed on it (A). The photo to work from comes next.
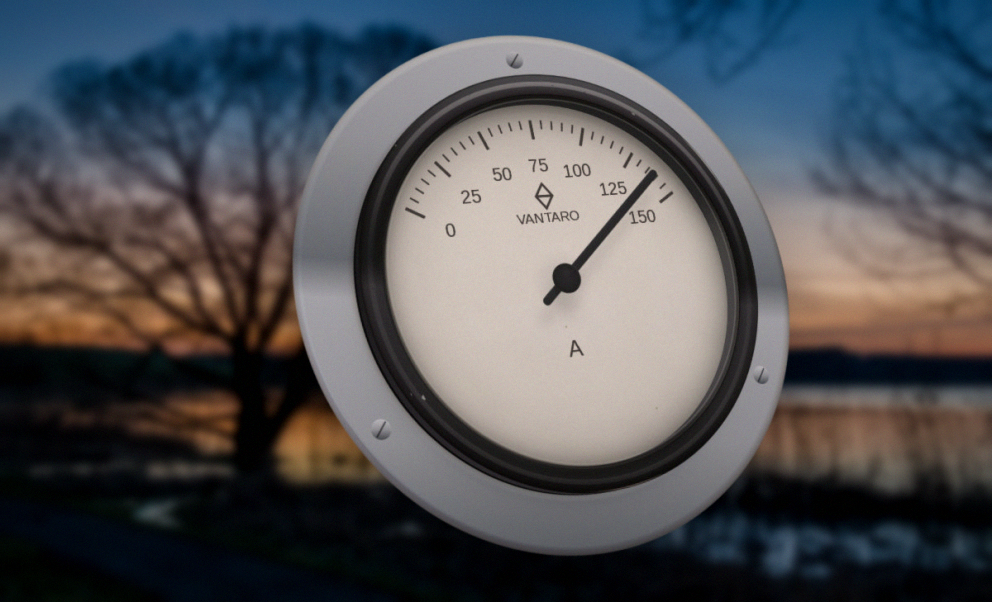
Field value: 137.5 A
